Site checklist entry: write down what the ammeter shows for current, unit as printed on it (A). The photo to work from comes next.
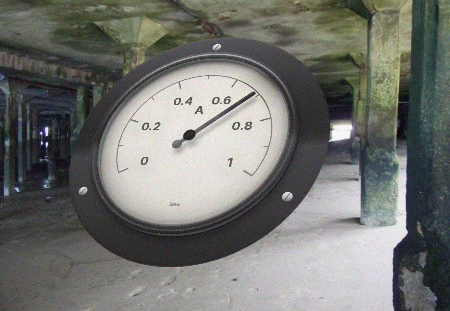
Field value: 0.7 A
